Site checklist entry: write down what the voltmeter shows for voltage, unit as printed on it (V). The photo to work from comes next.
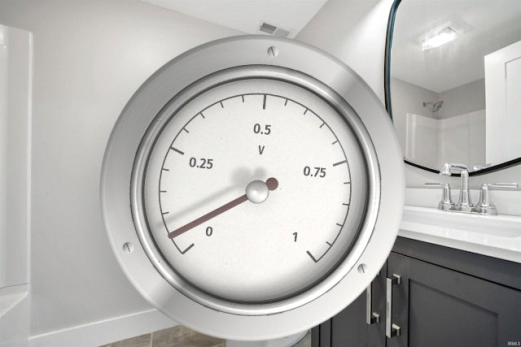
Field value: 0.05 V
